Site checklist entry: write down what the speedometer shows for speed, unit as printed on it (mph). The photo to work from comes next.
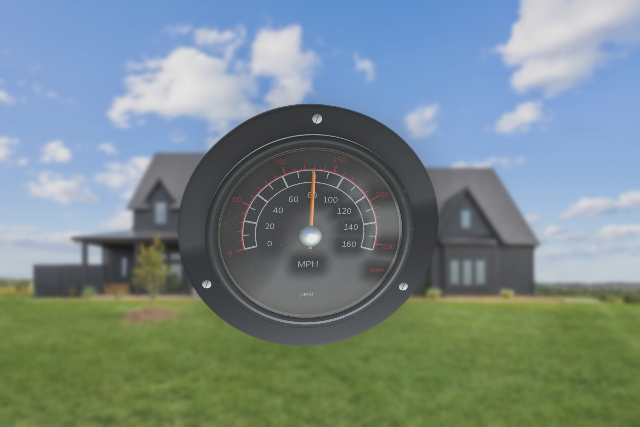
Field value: 80 mph
